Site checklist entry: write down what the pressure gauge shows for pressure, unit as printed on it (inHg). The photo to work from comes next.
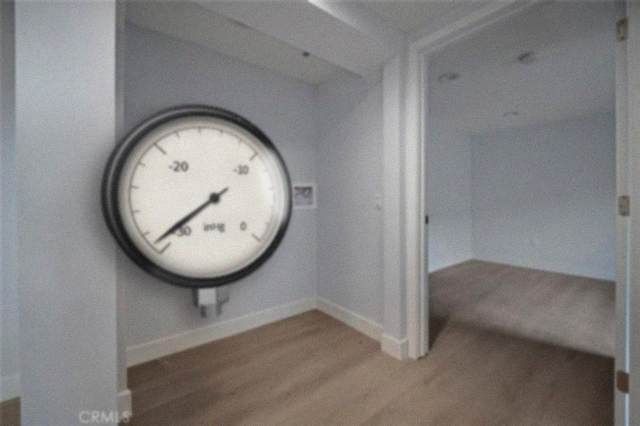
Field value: -29 inHg
